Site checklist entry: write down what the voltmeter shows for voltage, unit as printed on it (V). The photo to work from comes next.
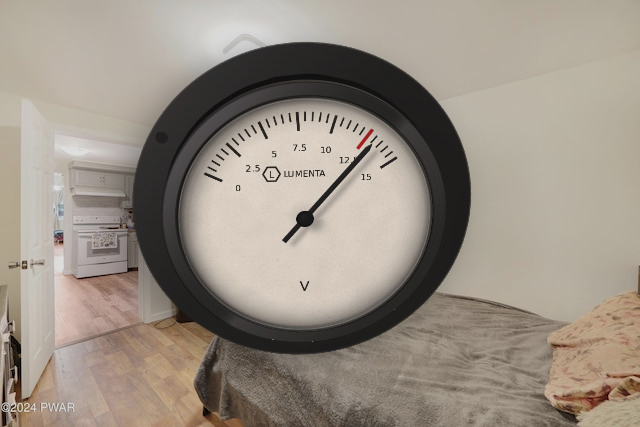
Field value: 13 V
